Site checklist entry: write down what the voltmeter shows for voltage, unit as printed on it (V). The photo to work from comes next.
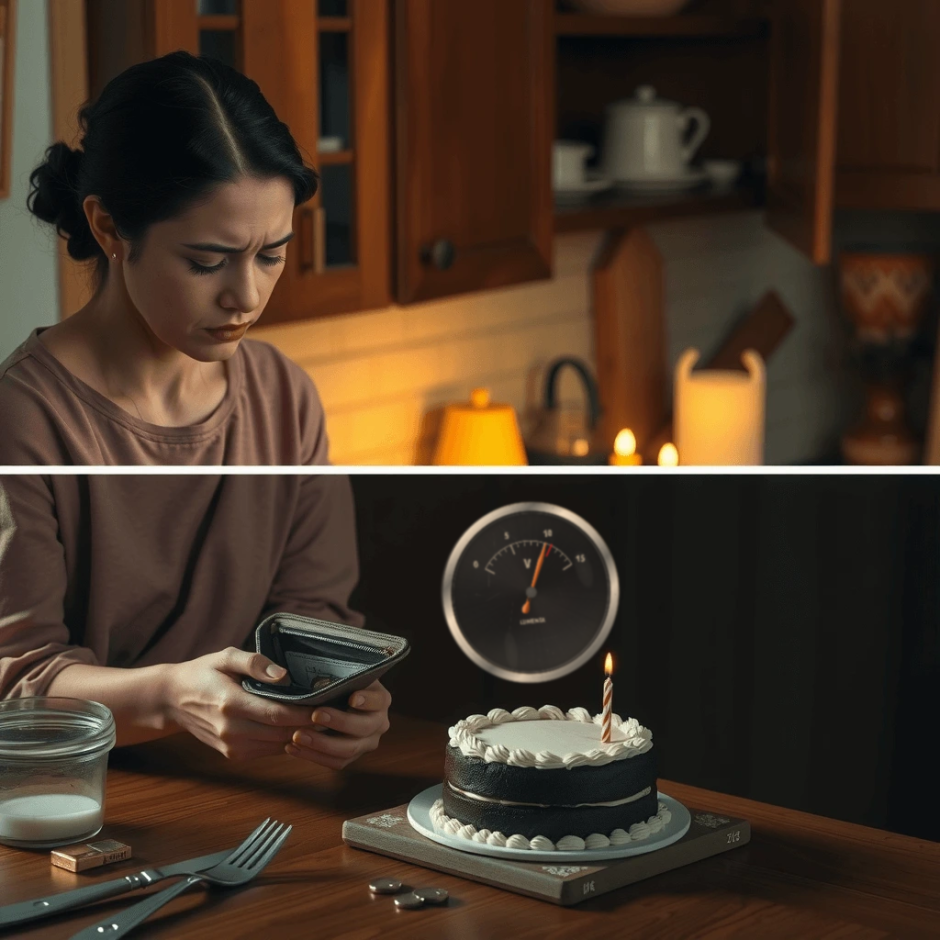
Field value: 10 V
